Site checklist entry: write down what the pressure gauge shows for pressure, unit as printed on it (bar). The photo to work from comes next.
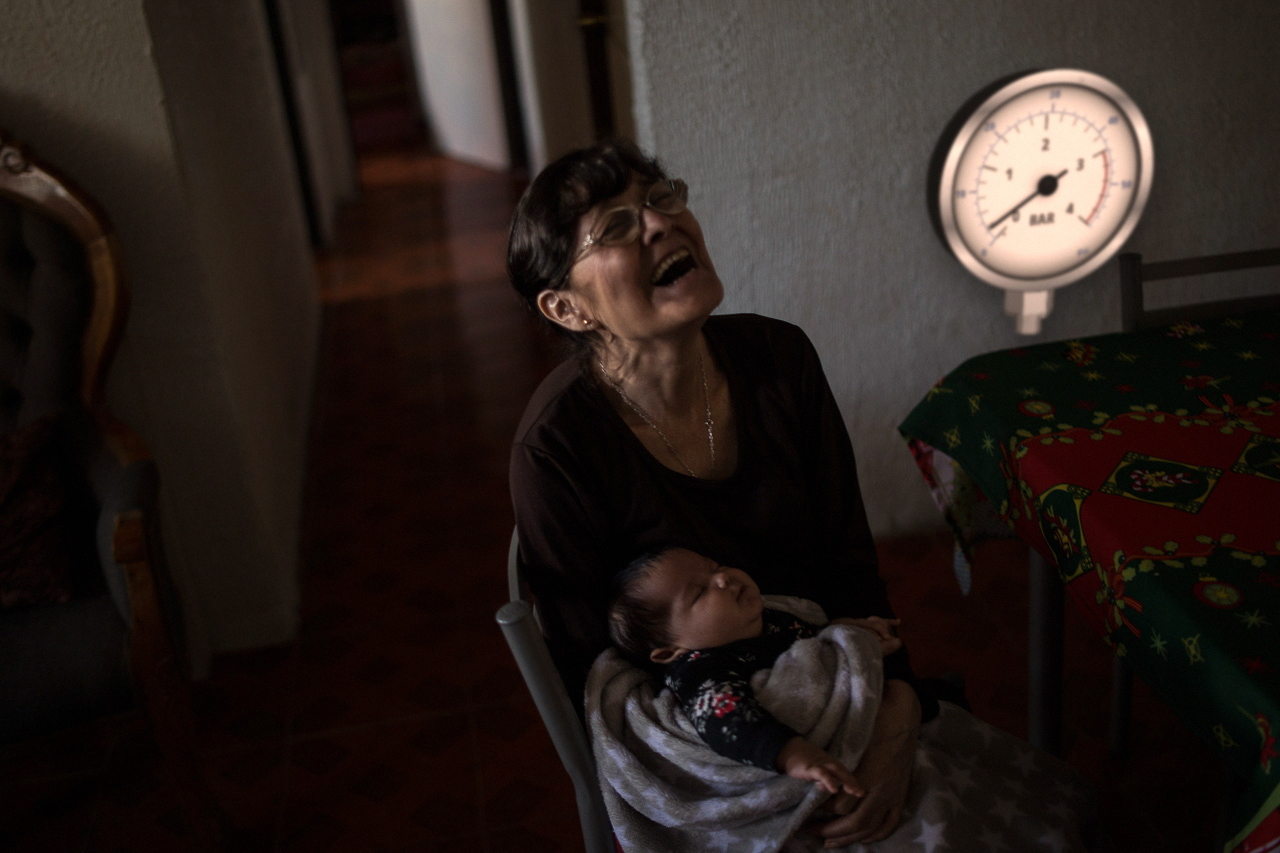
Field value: 0.2 bar
